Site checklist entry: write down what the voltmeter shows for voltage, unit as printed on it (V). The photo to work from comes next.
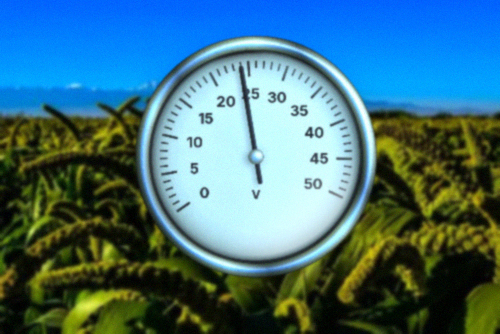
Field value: 24 V
